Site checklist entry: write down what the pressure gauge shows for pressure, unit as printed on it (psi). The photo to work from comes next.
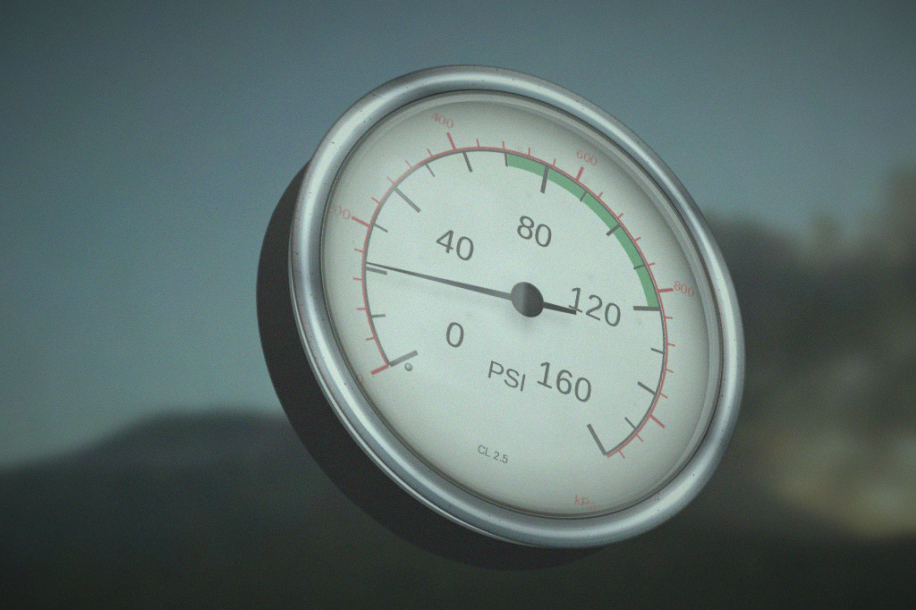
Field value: 20 psi
